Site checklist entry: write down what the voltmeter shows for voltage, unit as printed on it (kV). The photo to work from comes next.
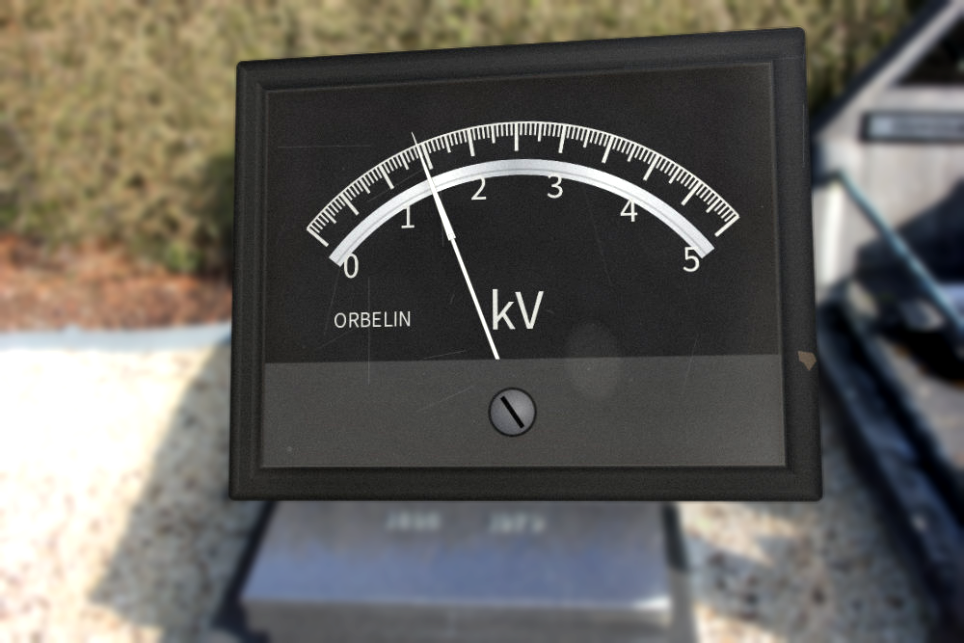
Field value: 1.45 kV
